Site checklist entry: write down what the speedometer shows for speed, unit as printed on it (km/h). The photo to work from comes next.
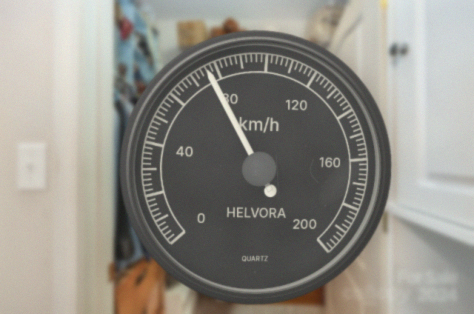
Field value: 76 km/h
